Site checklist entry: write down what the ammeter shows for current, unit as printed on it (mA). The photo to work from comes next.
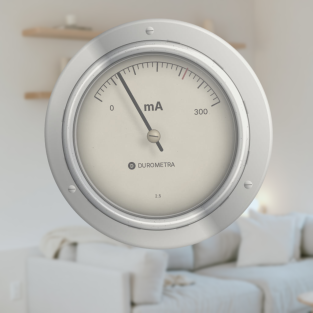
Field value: 70 mA
